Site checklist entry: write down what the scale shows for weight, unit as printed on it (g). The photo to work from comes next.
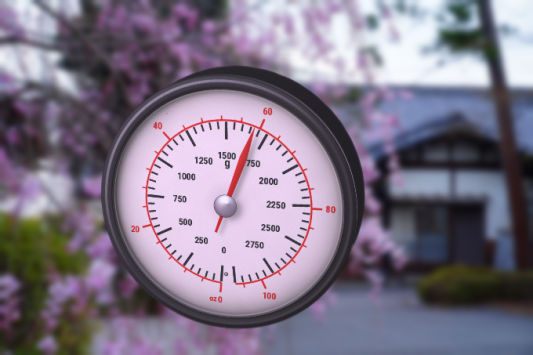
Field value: 1675 g
